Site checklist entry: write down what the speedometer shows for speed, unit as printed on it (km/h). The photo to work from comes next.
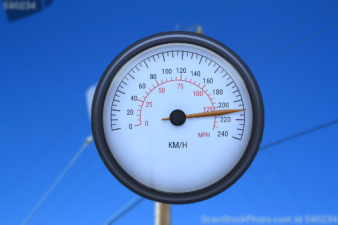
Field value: 210 km/h
